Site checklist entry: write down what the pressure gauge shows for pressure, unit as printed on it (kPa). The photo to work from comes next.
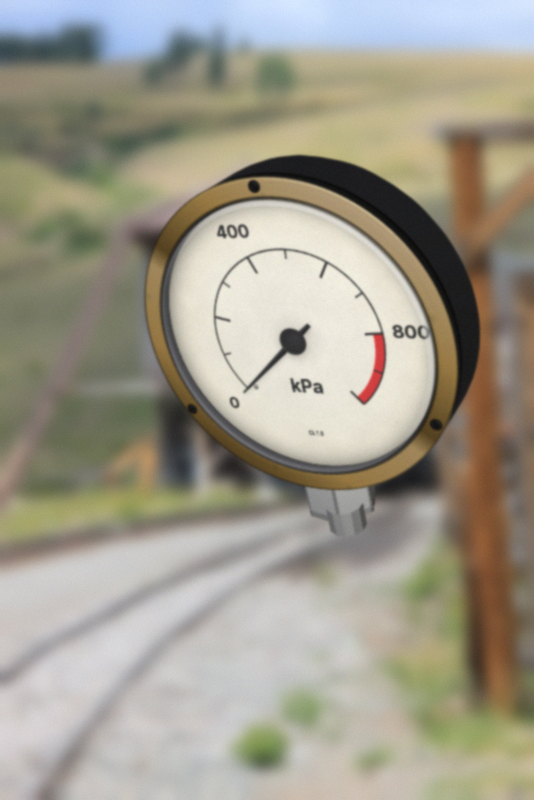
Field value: 0 kPa
